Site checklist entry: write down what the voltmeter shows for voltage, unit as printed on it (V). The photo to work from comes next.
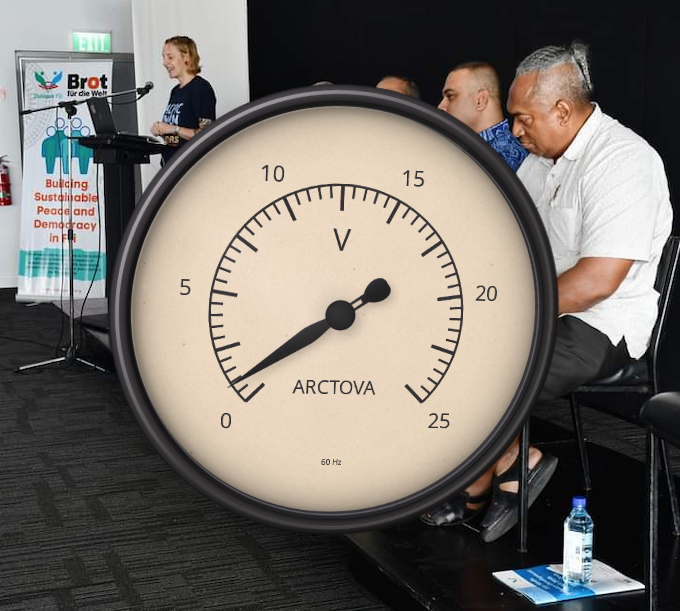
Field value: 1 V
